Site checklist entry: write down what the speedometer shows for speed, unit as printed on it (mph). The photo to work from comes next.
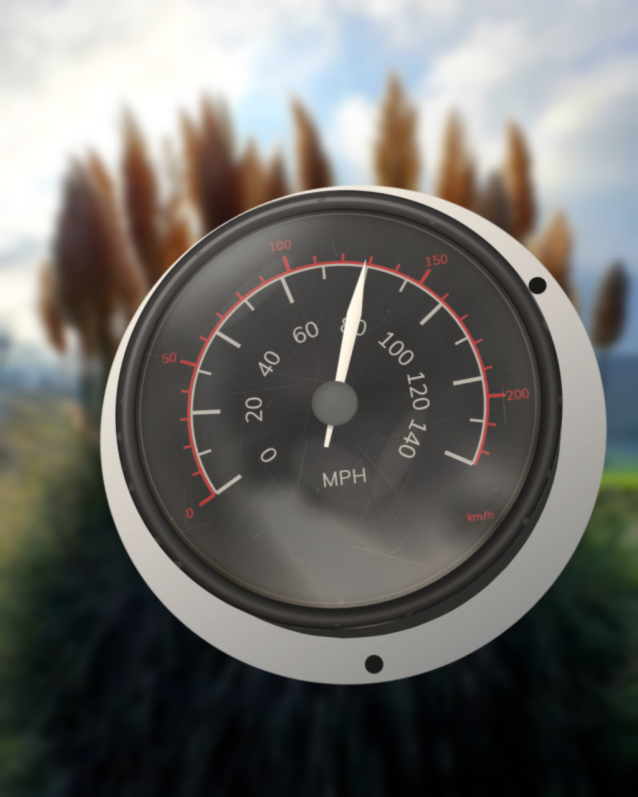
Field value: 80 mph
